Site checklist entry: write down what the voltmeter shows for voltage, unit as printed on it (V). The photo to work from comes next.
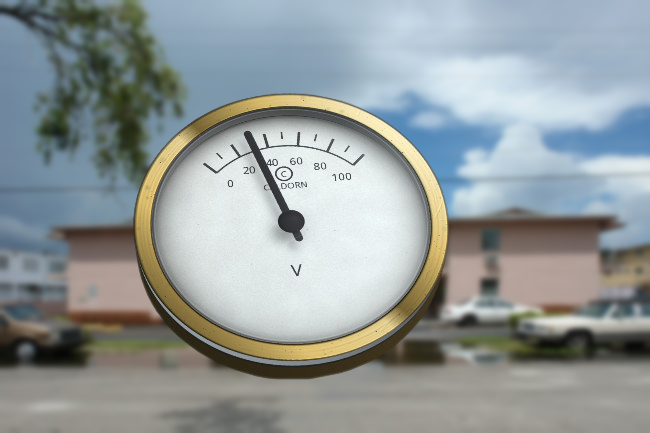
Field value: 30 V
